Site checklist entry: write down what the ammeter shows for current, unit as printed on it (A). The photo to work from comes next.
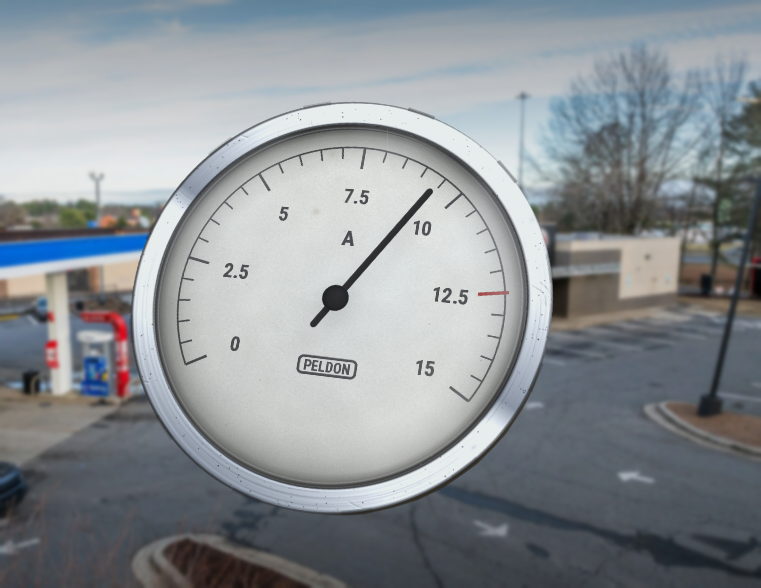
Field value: 9.5 A
